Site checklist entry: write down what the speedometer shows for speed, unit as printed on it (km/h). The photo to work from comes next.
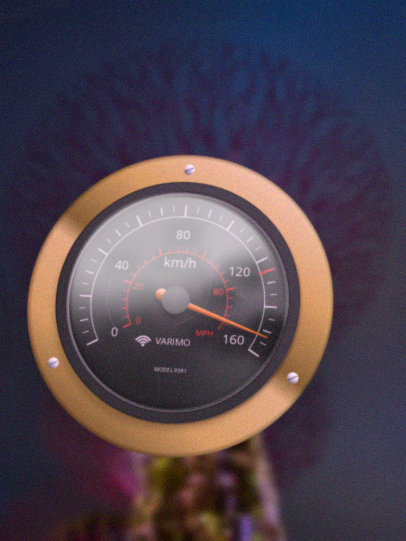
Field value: 152.5 km/h
